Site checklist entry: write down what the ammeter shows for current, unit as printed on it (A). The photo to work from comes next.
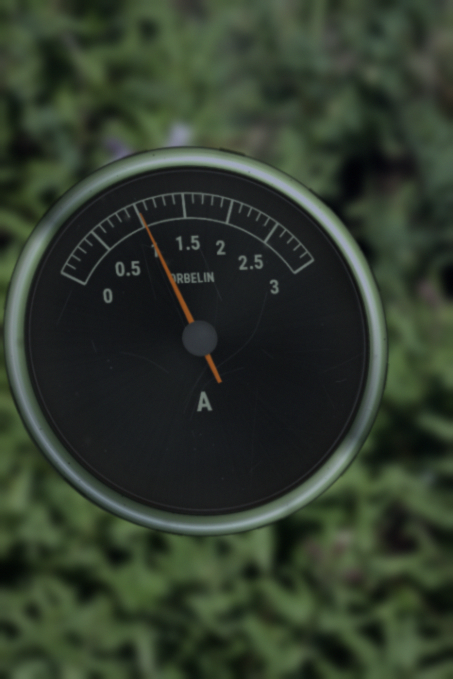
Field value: 1 A
